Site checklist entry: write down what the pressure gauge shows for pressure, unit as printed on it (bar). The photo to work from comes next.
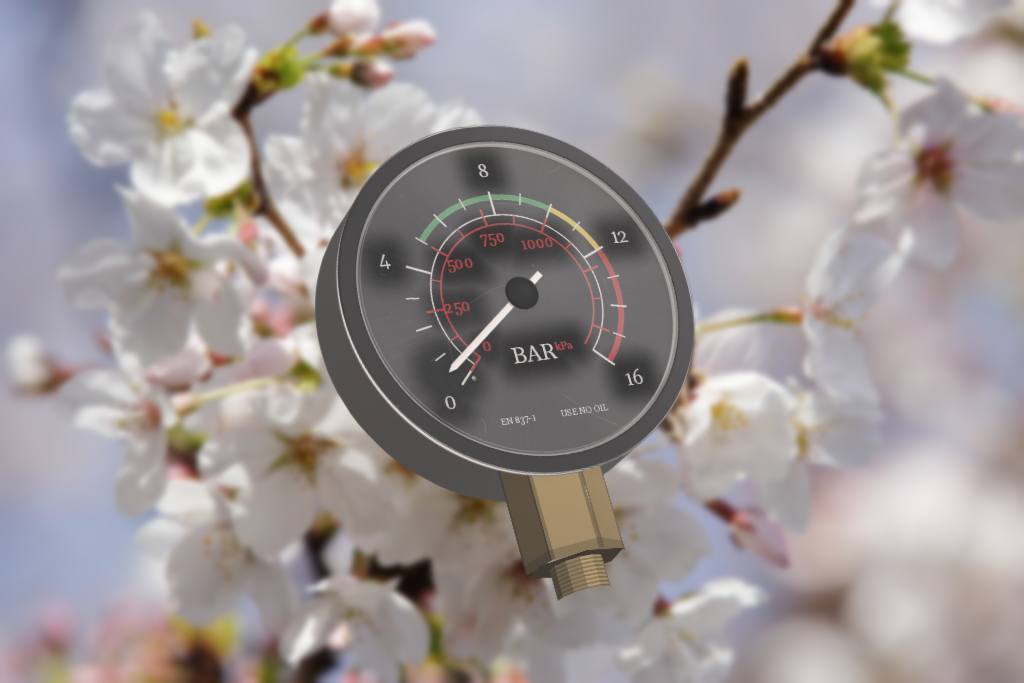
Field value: 0.5 bar
